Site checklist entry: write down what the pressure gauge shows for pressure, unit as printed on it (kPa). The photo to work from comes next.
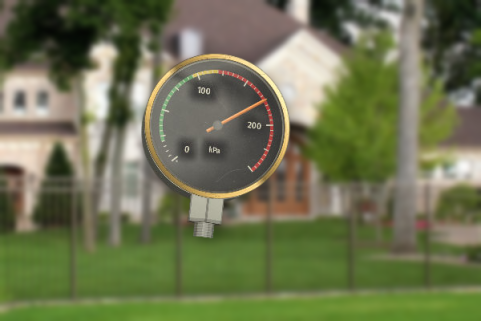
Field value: 175 kPa
